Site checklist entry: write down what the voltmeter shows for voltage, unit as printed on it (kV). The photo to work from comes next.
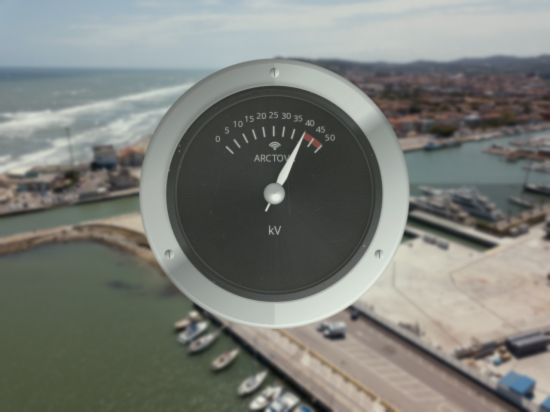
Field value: 40 kV
